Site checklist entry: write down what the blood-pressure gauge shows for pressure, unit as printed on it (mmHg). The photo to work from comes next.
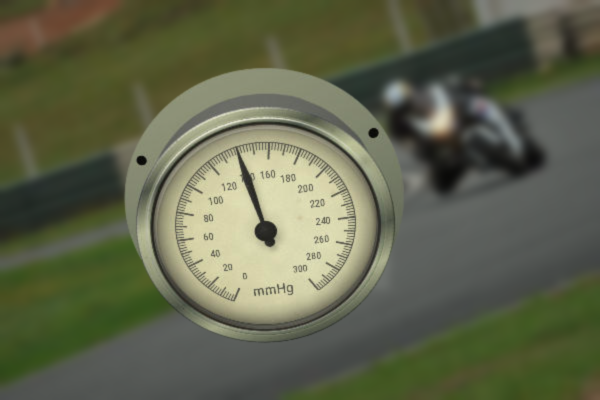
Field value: 140 mmHg
